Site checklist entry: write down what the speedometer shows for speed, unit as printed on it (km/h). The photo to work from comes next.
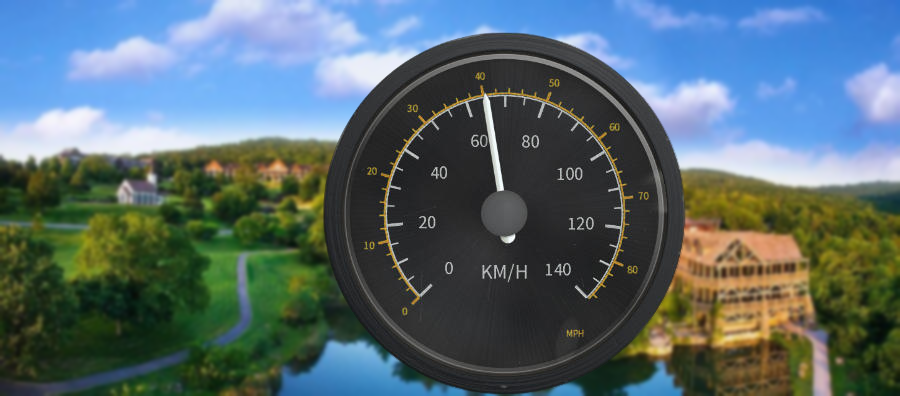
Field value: 65 km/h
